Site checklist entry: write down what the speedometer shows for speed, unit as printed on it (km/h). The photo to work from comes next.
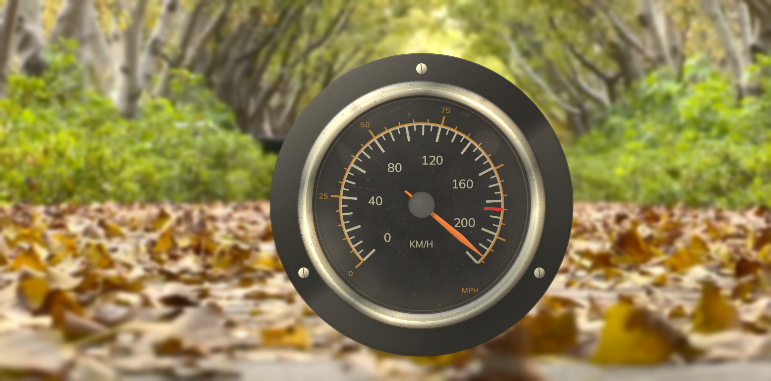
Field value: 215 km/h
